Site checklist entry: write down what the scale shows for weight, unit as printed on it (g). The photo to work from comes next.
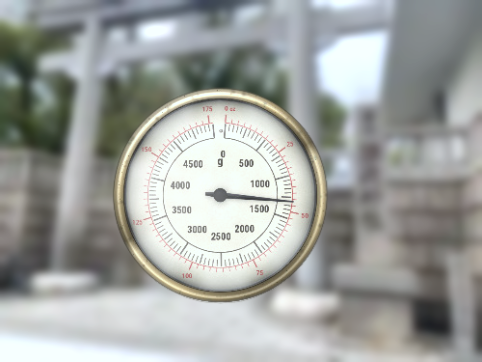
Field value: 1300 g
